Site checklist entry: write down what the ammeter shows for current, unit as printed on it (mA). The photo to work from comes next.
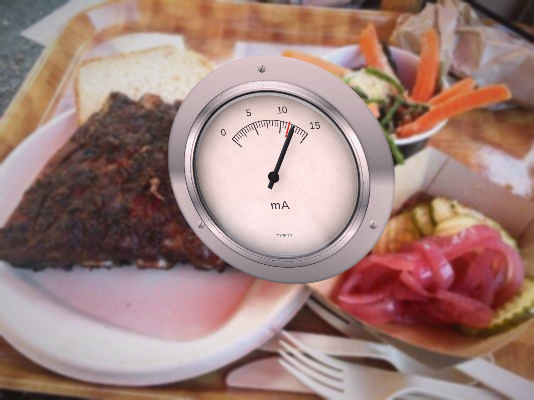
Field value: 12.5 mA
